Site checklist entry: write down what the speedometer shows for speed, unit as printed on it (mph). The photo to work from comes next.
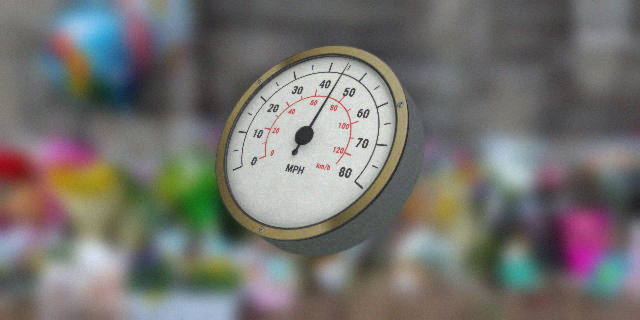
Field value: 45 mph
